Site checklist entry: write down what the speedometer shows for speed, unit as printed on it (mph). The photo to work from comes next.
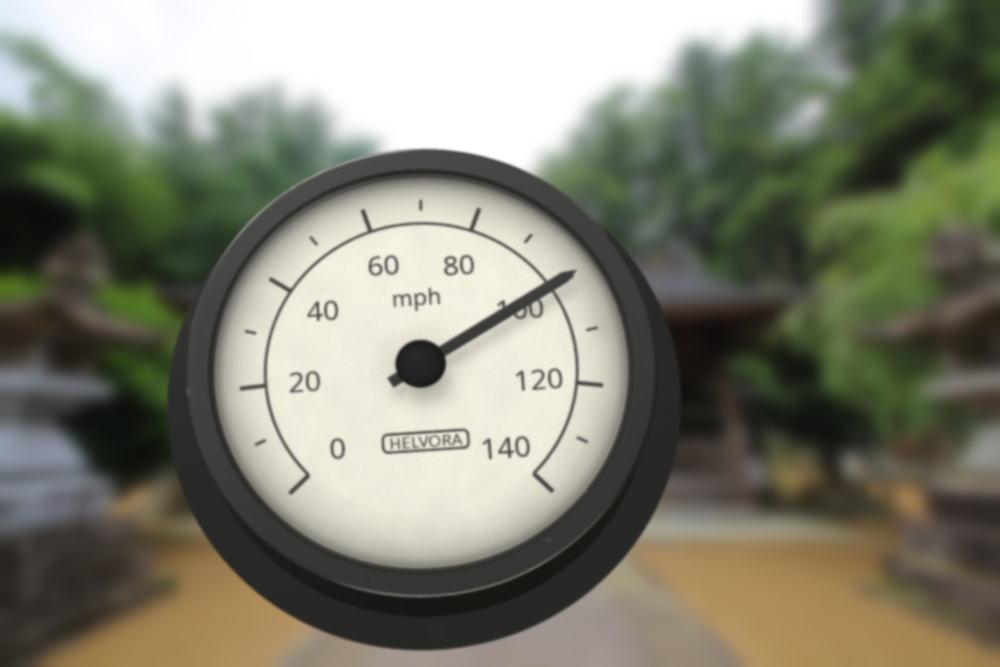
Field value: 100 mph
